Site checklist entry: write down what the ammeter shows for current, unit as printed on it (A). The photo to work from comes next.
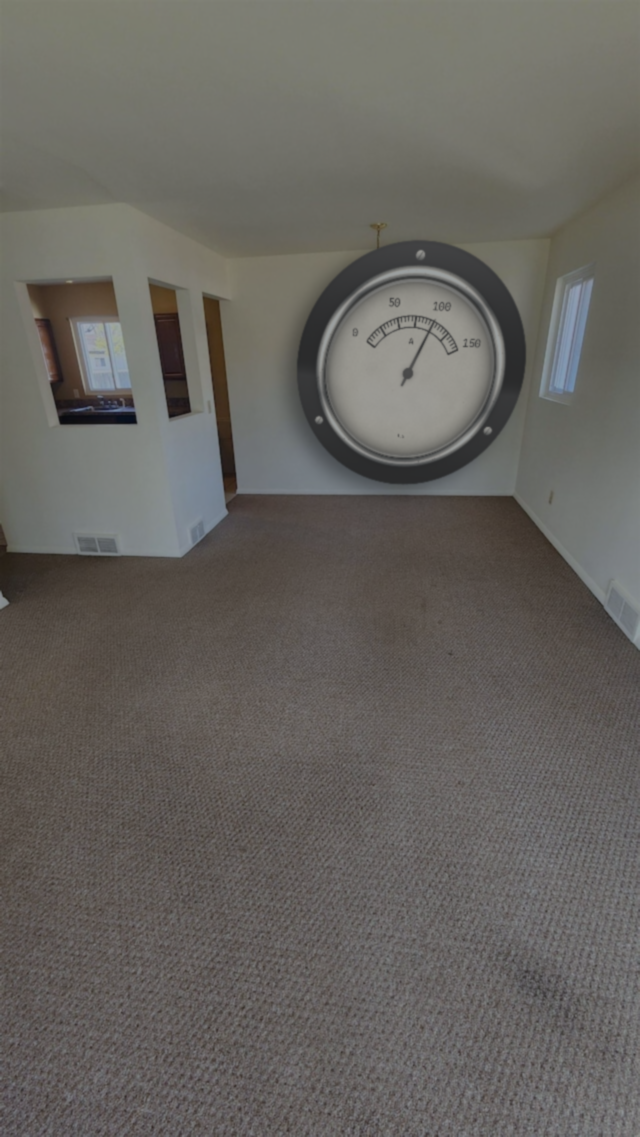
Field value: 100 A
